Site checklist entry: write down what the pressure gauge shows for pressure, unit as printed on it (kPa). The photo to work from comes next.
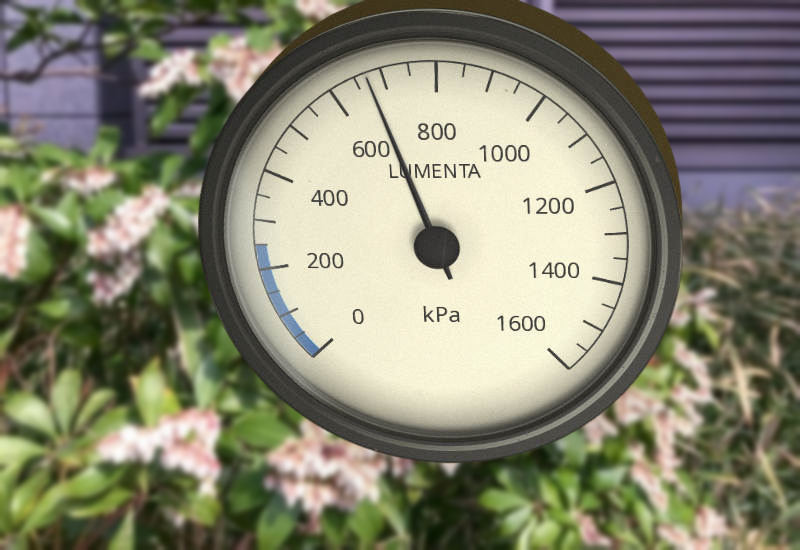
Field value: 675 kPa
